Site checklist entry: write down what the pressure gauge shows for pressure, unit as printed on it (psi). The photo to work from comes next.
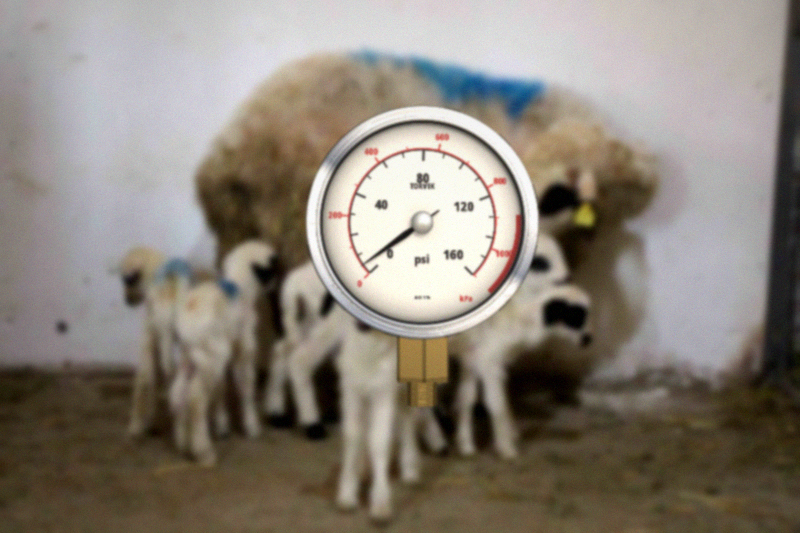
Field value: 5 psi
